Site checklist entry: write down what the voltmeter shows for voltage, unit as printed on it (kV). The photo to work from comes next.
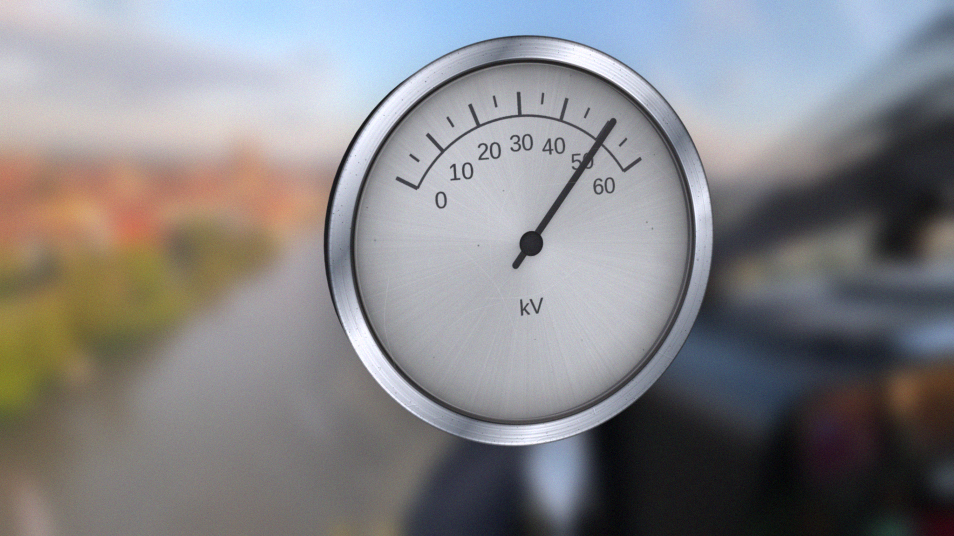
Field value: 50 kV
